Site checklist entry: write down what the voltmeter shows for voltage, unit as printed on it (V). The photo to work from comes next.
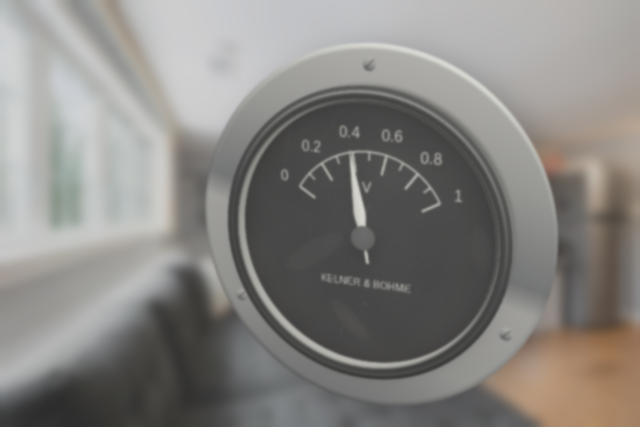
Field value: 0.4 V
